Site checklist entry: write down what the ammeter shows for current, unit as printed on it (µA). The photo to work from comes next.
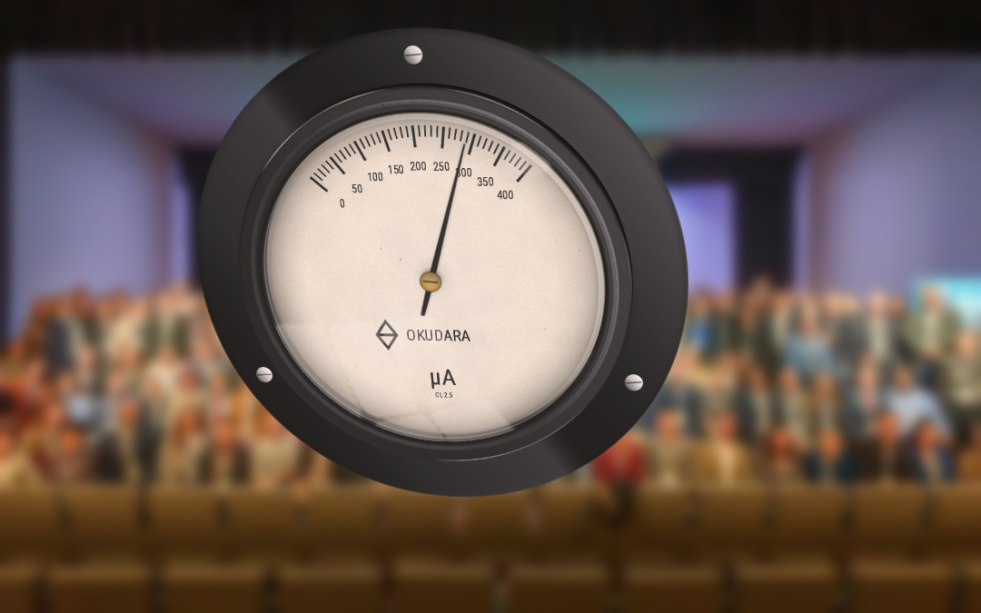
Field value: 290 µA
